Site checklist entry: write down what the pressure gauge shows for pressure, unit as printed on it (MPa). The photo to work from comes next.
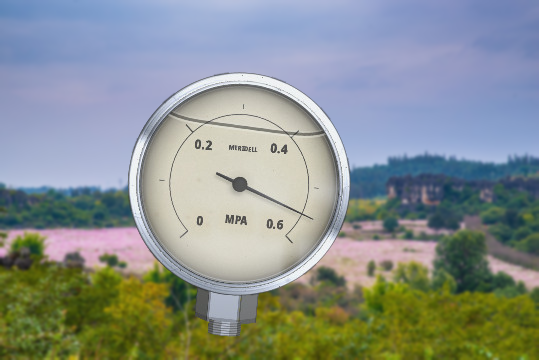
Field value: 0.55 MPa
